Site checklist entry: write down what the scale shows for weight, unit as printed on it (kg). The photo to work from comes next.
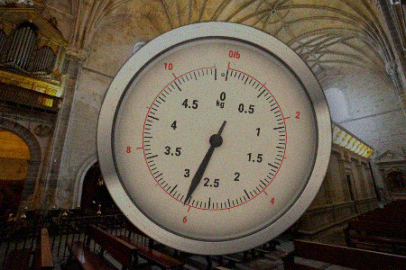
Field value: 2.8 kg
